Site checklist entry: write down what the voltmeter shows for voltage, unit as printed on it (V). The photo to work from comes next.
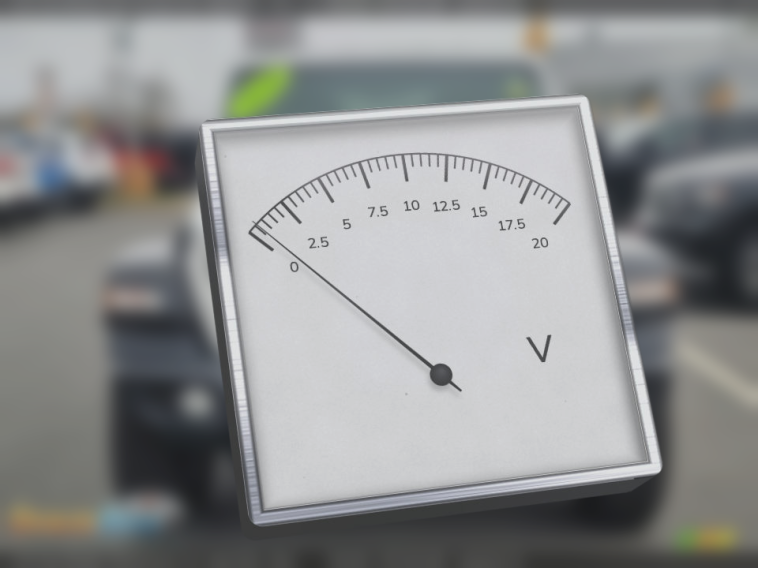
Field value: 0.5 V
